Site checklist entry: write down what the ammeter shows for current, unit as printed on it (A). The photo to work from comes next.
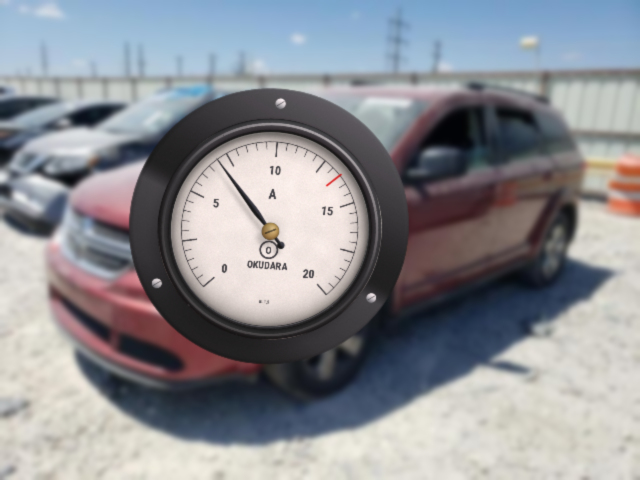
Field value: 7 A
